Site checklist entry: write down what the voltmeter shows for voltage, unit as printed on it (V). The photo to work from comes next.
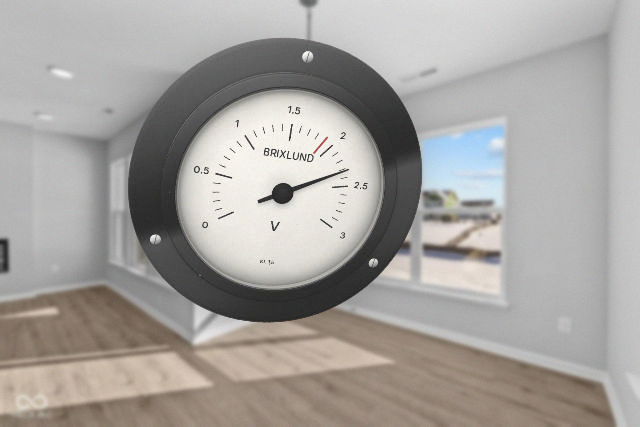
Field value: 2.3 V
